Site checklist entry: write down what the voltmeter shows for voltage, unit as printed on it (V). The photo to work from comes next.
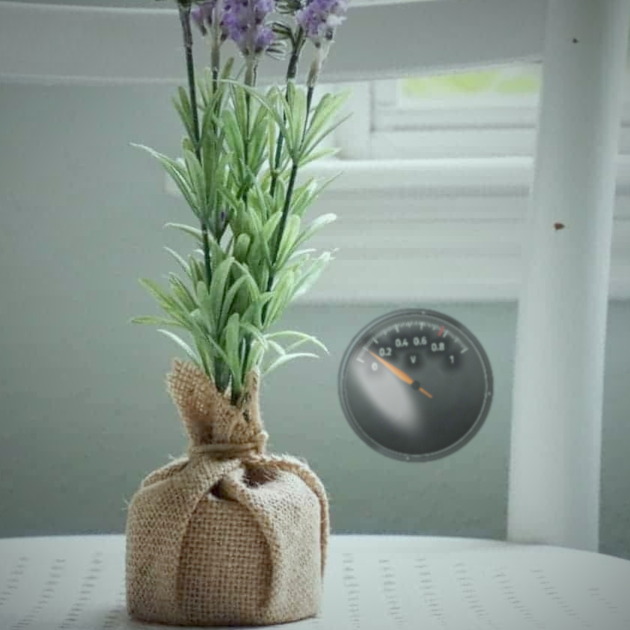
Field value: 0.1 V
